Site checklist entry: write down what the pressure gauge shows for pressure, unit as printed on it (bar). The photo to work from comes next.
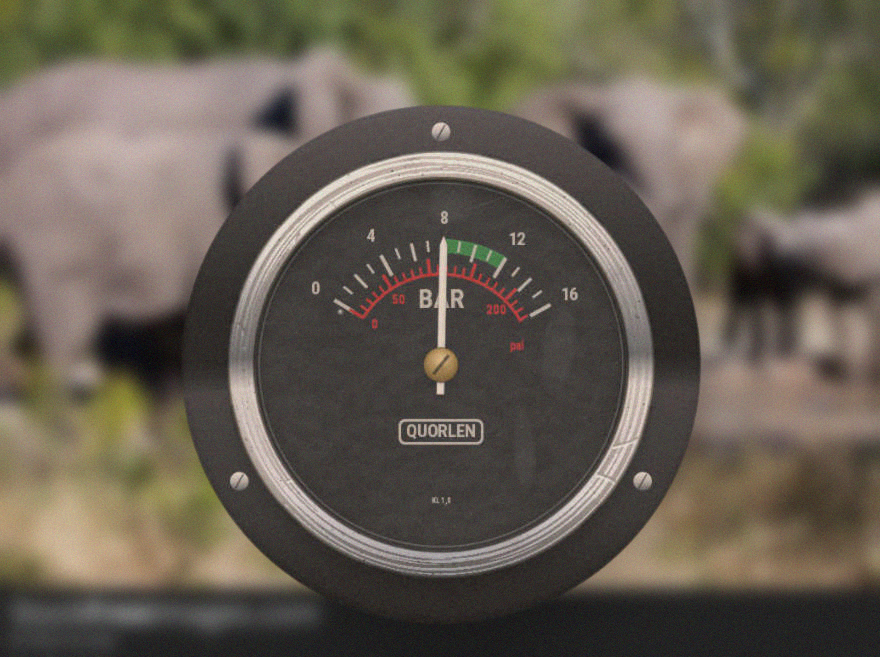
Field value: 8 bar
